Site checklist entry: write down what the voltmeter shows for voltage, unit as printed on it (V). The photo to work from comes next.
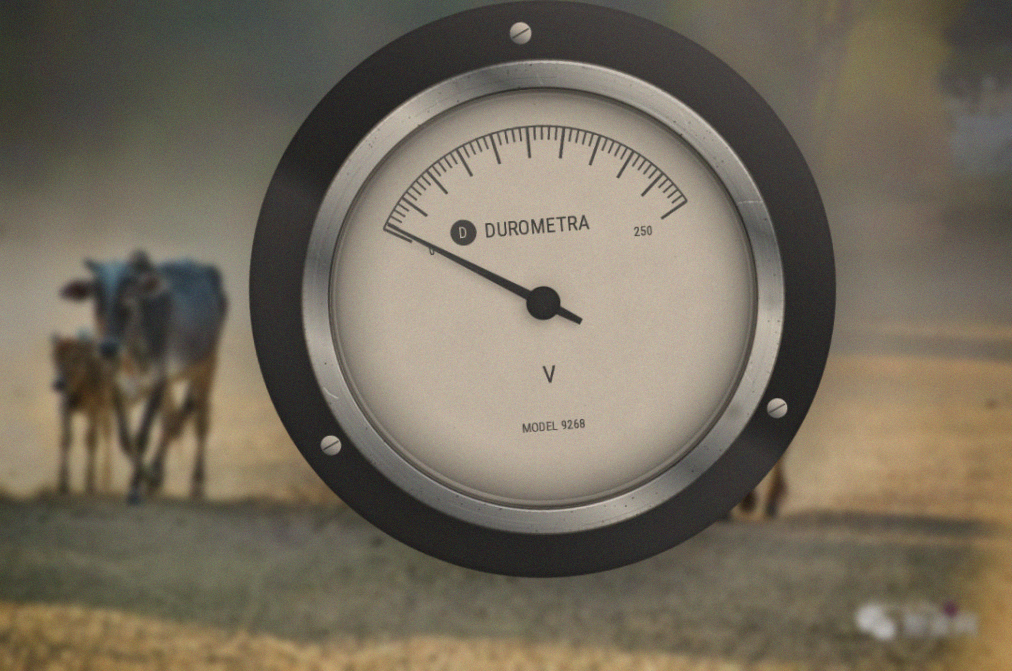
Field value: 5 V
